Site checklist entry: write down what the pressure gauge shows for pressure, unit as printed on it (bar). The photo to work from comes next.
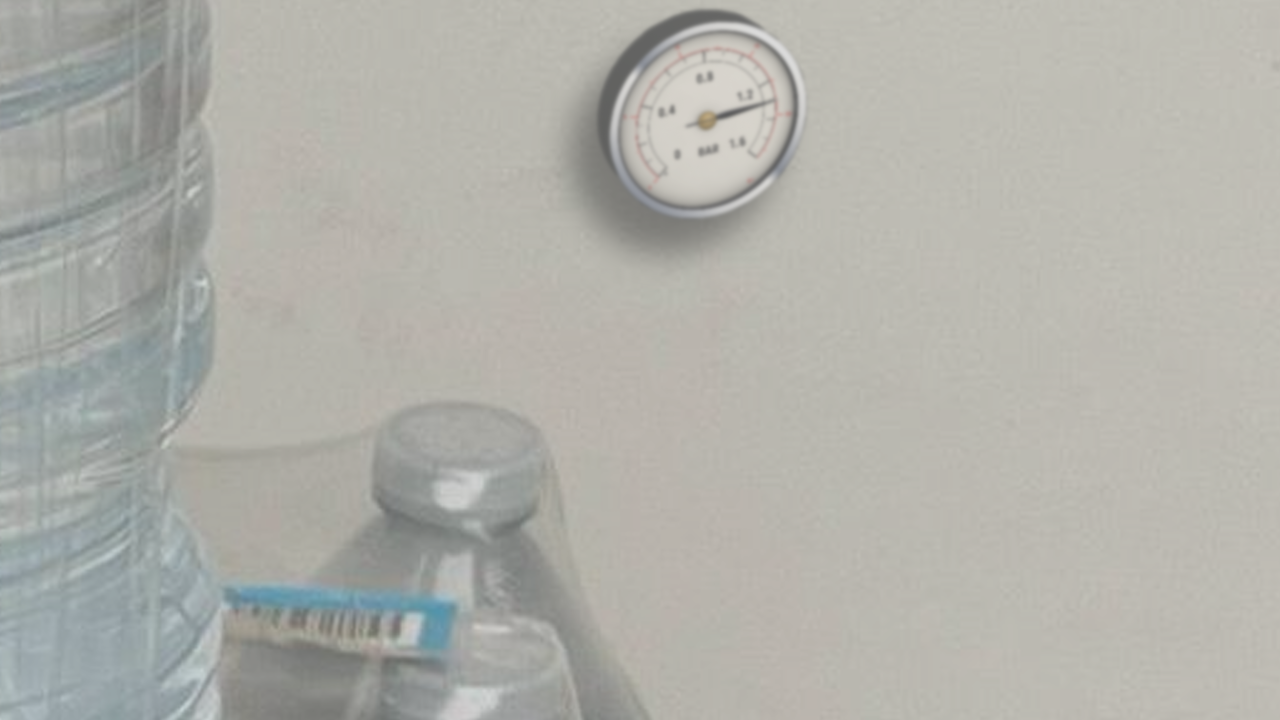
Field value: 1.3 bar
